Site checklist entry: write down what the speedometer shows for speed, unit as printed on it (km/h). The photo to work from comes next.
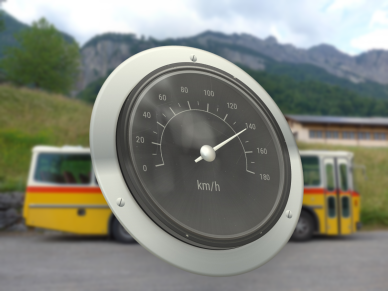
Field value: 140 km/h
